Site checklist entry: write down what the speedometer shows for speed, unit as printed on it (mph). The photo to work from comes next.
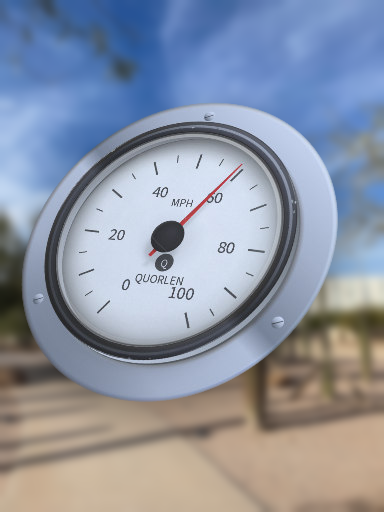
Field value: 60 mph
